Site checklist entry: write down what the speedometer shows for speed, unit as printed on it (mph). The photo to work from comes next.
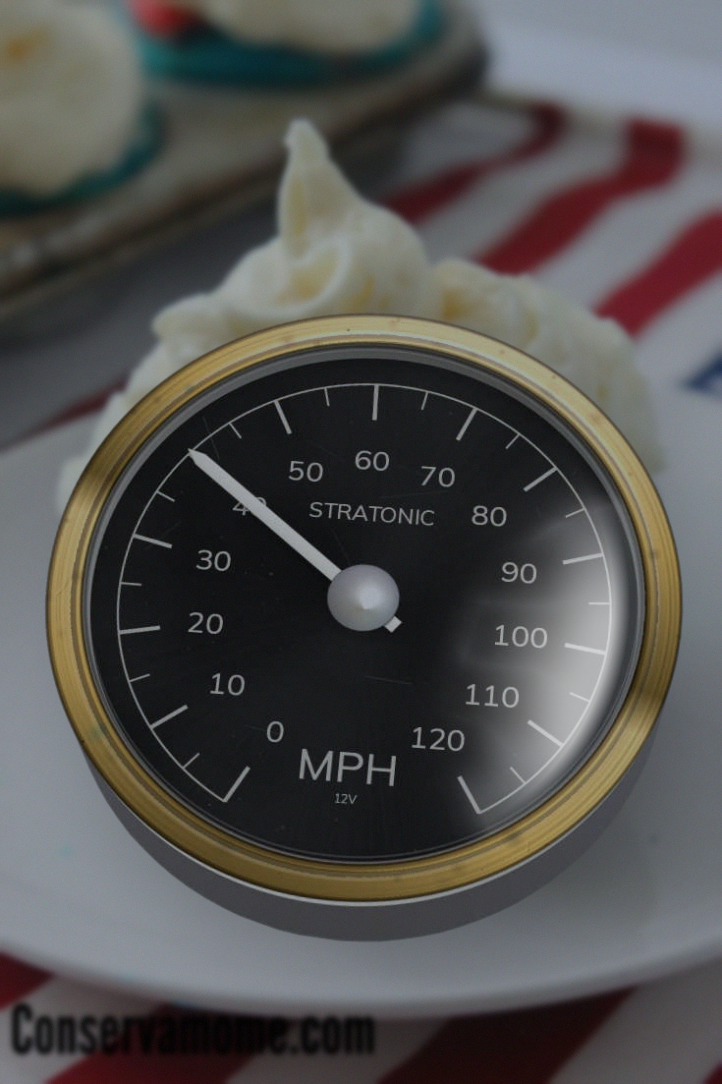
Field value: 40 mph
